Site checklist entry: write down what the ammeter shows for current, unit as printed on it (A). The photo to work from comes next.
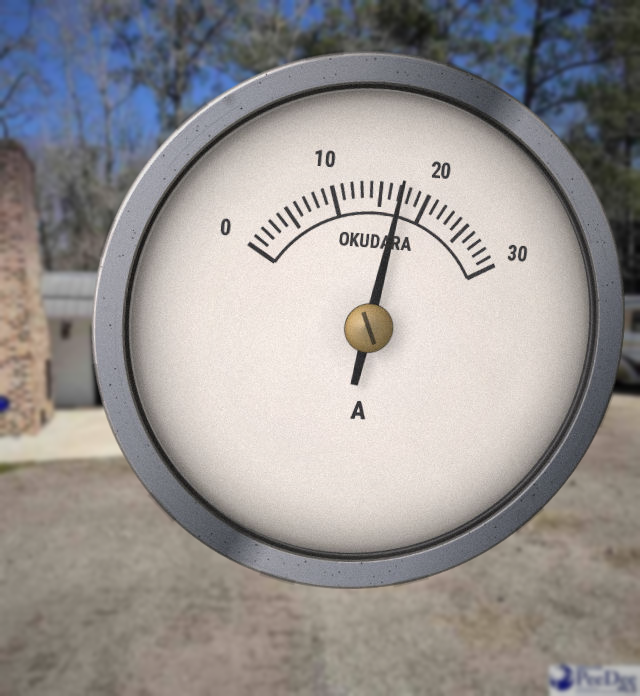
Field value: 17 A
